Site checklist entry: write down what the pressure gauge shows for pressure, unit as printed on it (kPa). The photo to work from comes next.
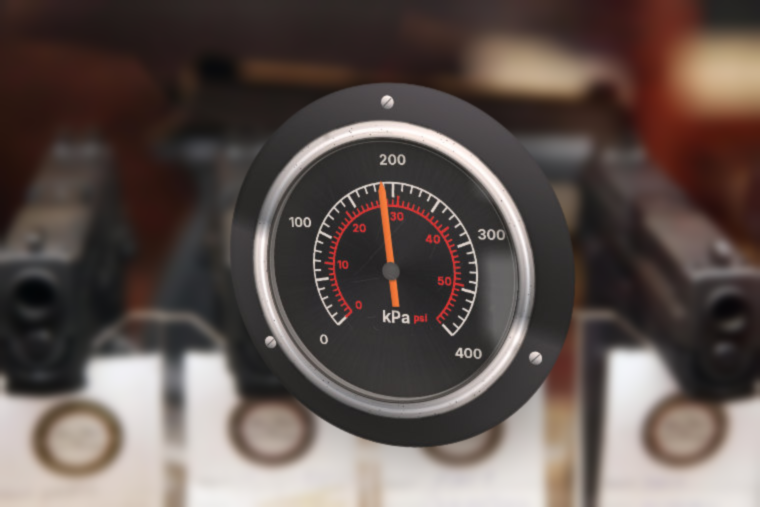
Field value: 190 kPa
